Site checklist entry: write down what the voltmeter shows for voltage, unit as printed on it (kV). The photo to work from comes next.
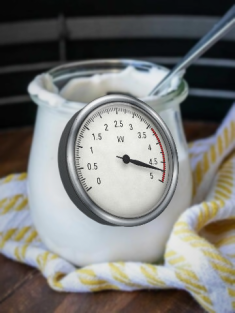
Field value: 4.75 kV
